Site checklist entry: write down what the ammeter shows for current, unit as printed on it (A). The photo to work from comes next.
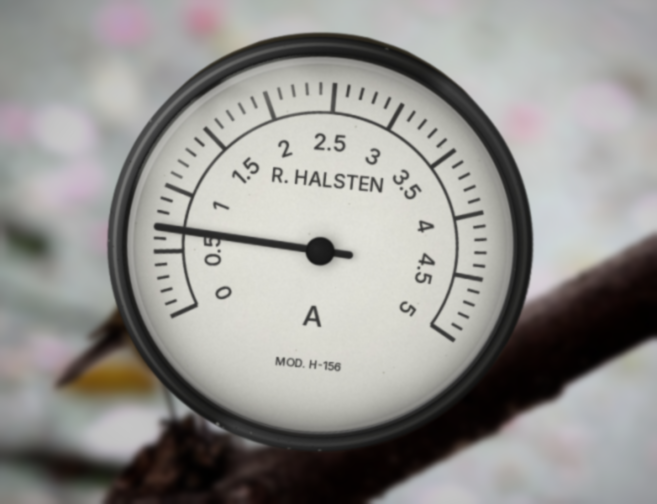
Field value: 0.7 A
